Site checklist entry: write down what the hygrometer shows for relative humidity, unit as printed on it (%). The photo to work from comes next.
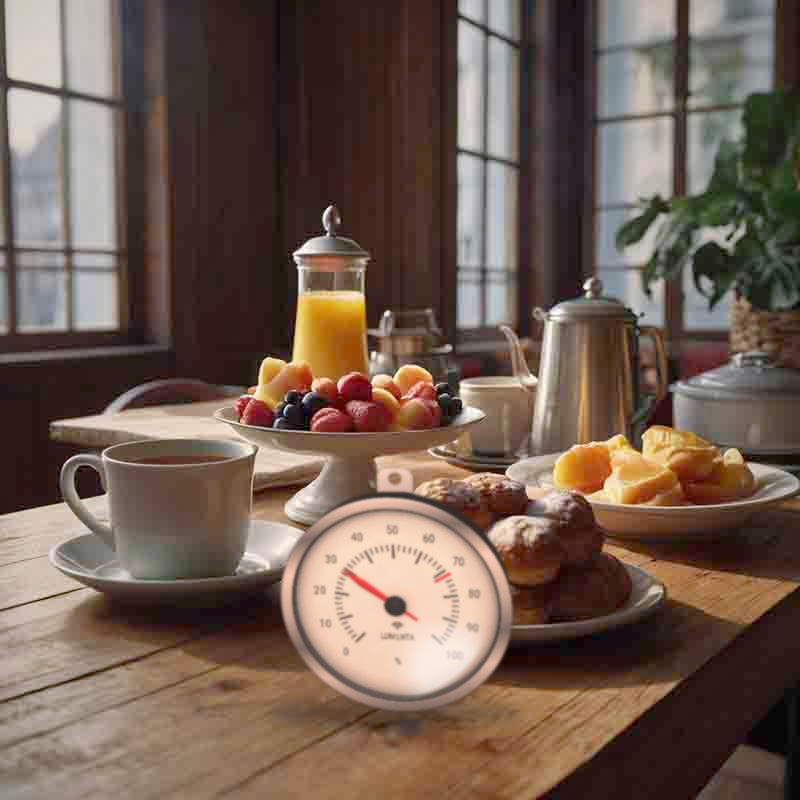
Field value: 30 %
